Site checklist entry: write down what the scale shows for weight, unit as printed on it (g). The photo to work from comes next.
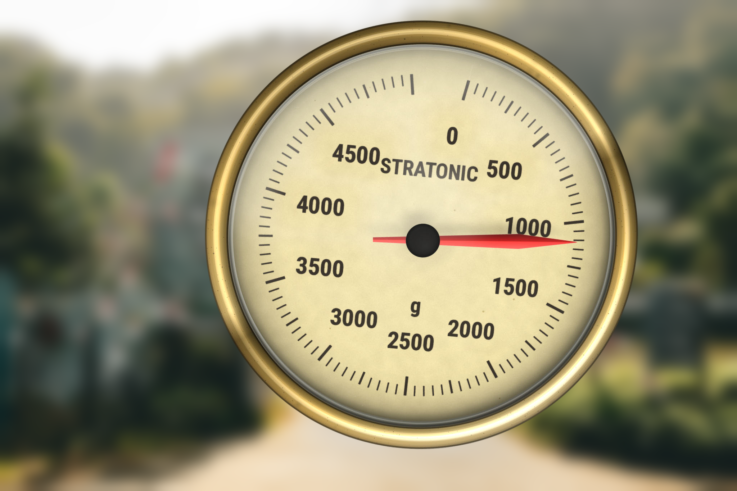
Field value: 1100 g
